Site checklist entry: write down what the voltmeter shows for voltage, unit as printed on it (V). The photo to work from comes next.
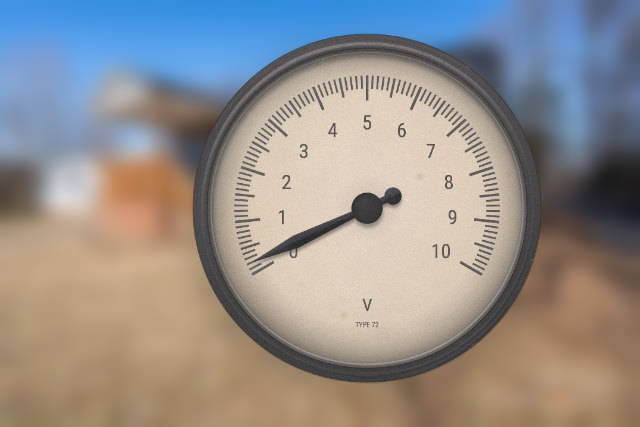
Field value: 0.2 V
